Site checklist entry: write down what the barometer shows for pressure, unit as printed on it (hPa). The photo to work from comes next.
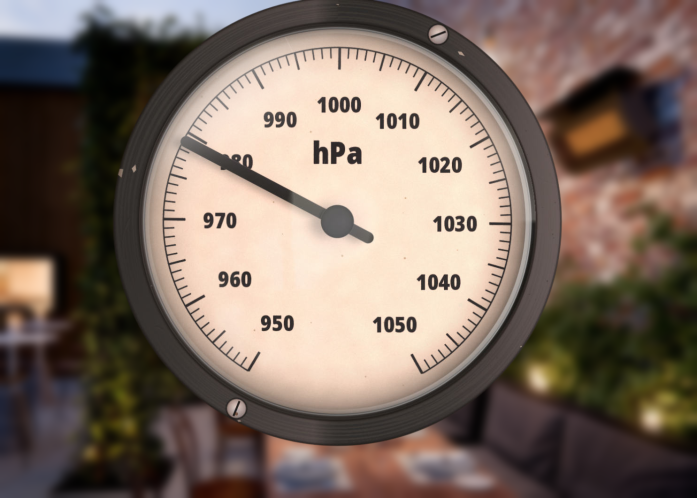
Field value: 979 hPa
